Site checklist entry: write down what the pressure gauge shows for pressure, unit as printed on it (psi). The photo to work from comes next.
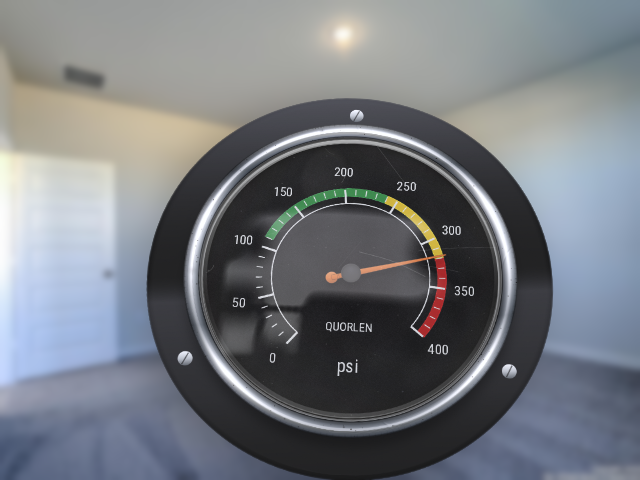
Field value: 320 psi
